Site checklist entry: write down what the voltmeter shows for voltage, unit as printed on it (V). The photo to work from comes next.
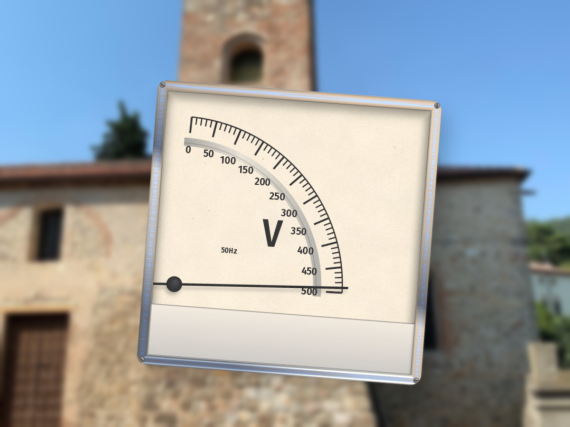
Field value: 490 V
